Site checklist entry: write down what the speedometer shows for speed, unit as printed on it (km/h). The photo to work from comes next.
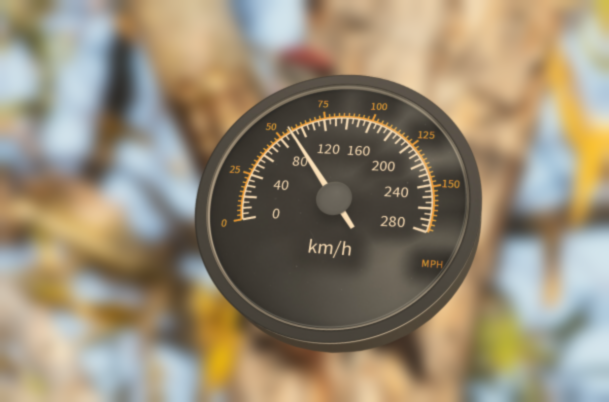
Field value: 90 km/h
